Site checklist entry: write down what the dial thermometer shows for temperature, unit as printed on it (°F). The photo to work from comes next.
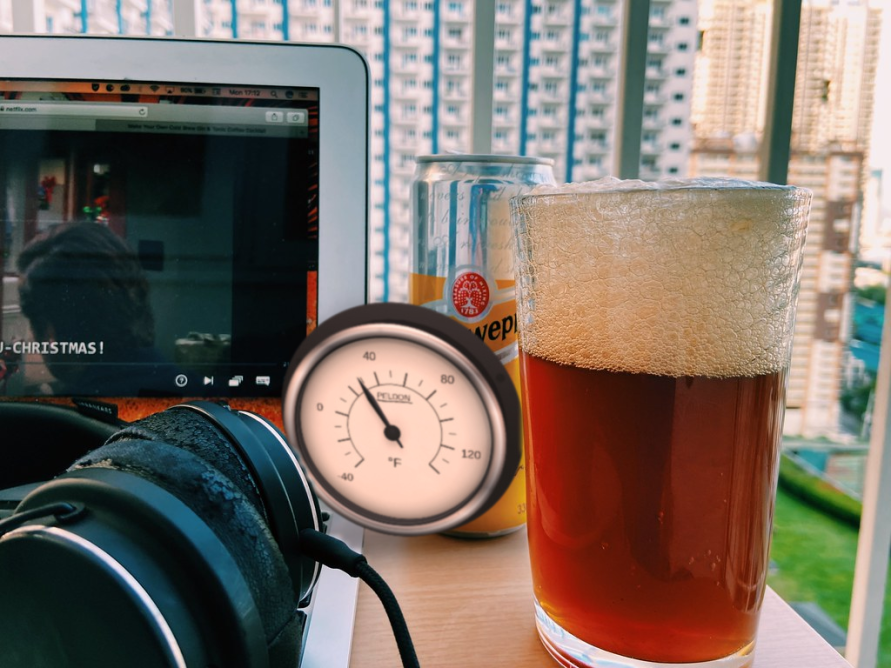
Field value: 30 °F
